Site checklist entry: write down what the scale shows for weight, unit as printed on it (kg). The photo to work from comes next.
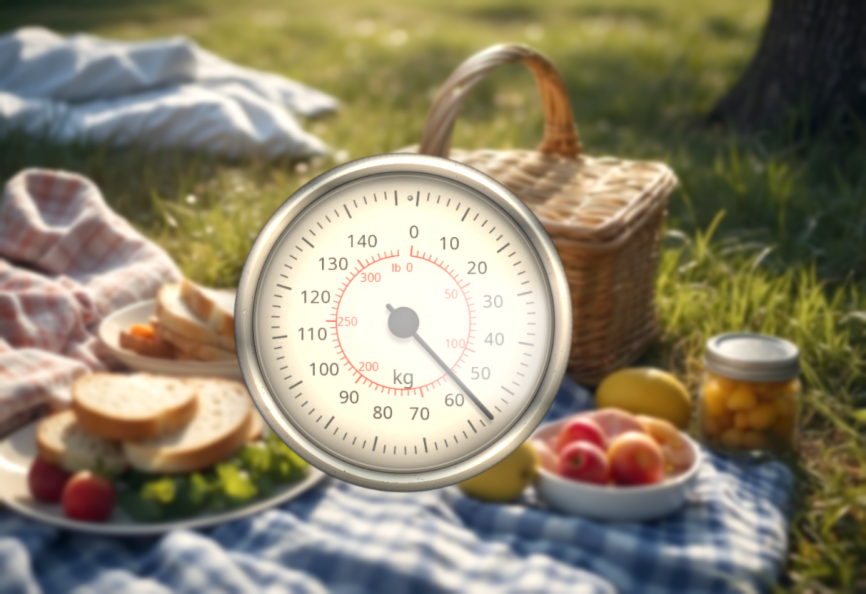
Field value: 56 kg
